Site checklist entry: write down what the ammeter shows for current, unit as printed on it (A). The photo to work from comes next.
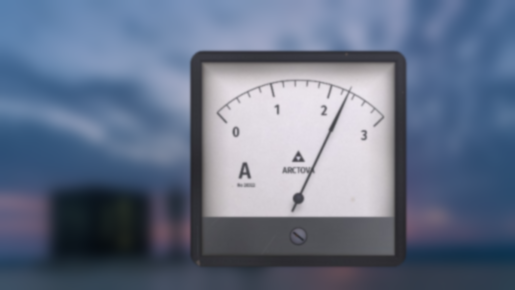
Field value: 2.3 A
